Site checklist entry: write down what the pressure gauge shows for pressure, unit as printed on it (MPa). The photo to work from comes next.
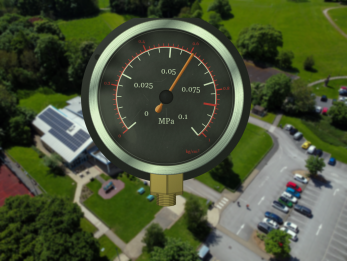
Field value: 0.06 MPa
